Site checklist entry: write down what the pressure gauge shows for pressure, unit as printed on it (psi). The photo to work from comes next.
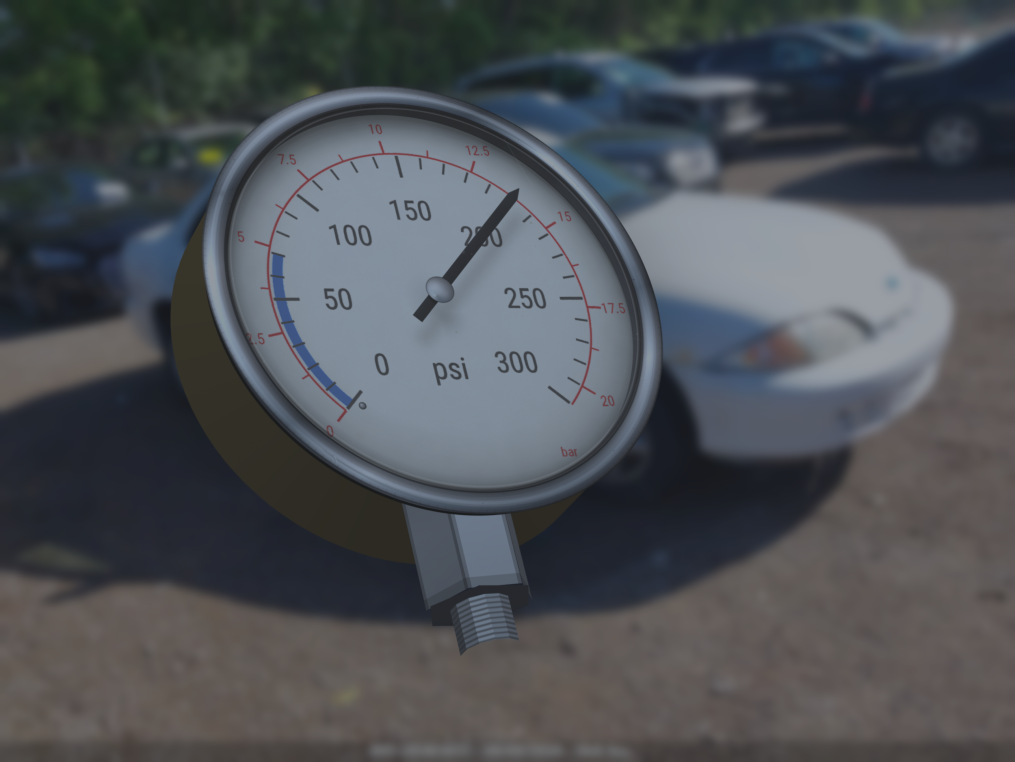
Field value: 200 psi
